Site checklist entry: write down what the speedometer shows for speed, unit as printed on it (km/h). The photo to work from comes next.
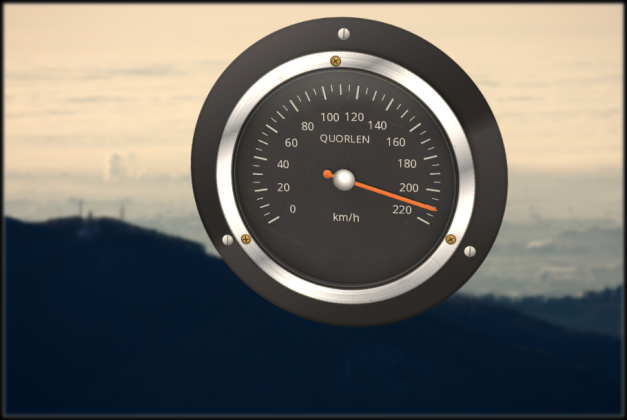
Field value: 210 km/h
